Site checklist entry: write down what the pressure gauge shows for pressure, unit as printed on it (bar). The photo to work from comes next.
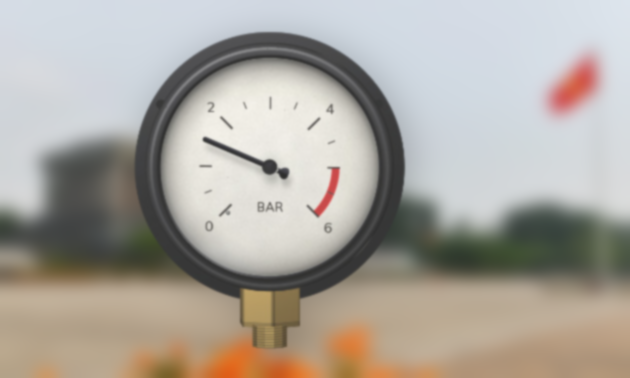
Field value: 1.5 bar
